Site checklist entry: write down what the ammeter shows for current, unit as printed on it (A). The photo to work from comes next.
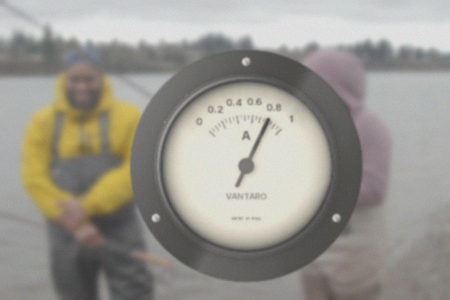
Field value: 0.8 A
